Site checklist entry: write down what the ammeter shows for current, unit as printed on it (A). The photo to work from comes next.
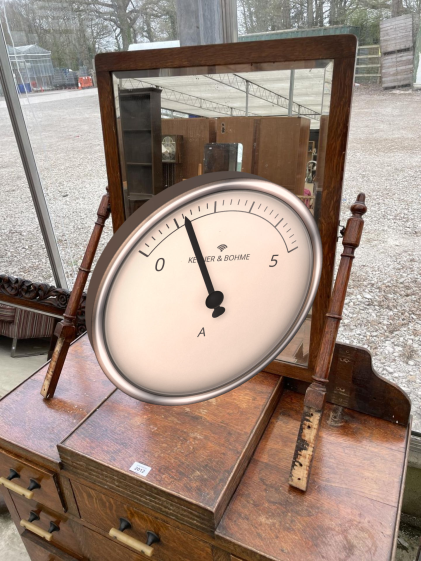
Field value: 1.2 A
